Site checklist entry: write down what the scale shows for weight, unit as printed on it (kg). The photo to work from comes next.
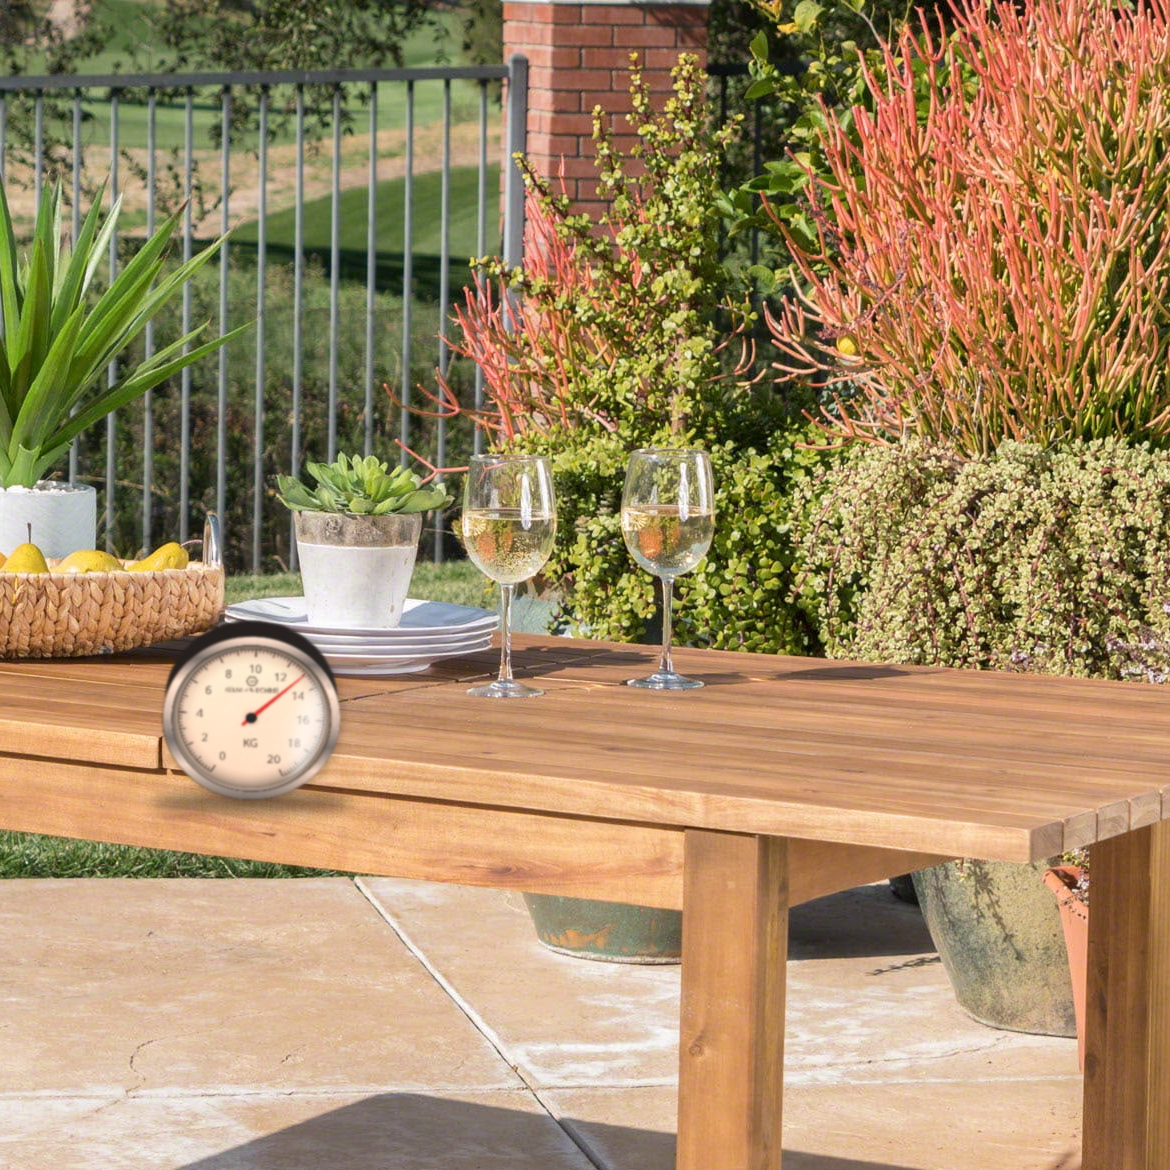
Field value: 13 kg
